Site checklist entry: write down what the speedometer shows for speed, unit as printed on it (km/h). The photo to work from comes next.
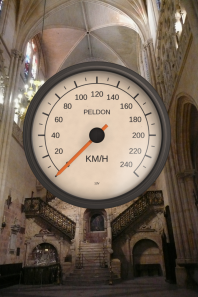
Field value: 0 km/h
